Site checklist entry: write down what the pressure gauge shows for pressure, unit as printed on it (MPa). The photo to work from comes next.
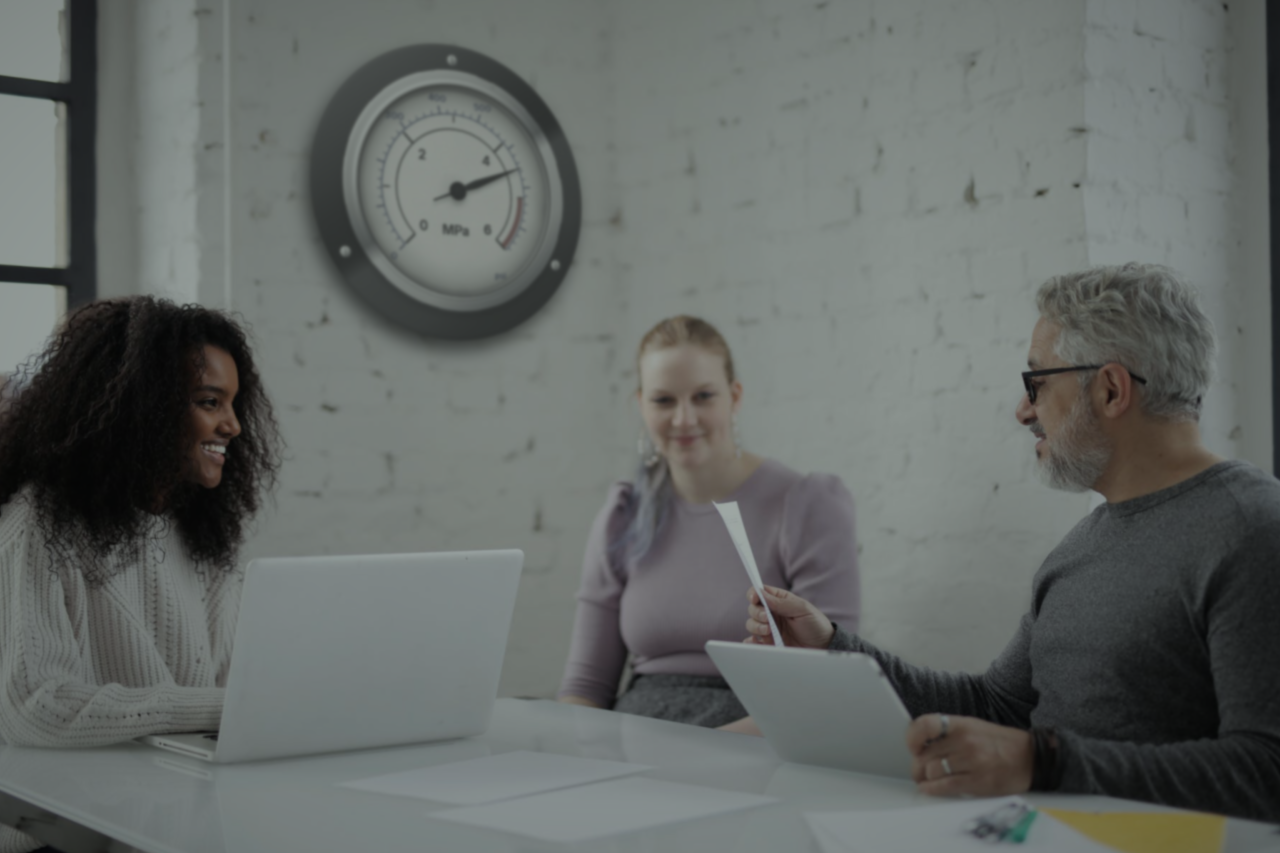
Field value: 4.5 MPa
